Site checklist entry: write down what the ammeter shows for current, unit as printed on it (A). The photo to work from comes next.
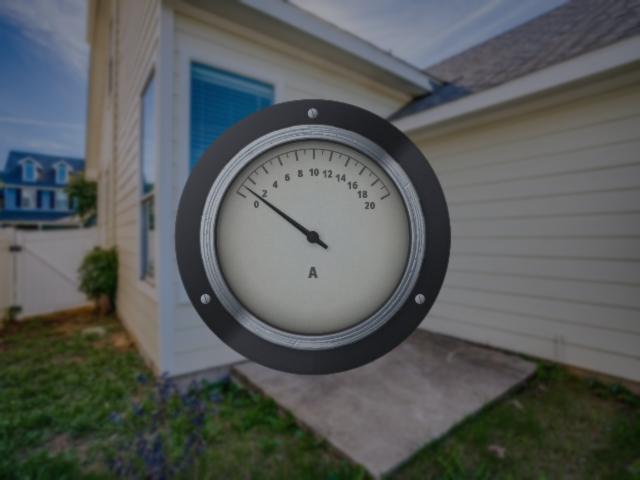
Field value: 1 A
